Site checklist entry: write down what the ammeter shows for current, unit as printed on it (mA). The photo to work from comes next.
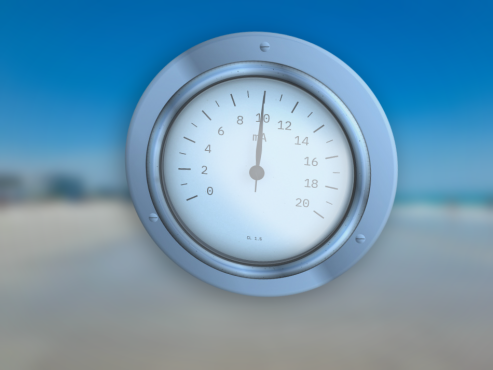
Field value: 10 mA
